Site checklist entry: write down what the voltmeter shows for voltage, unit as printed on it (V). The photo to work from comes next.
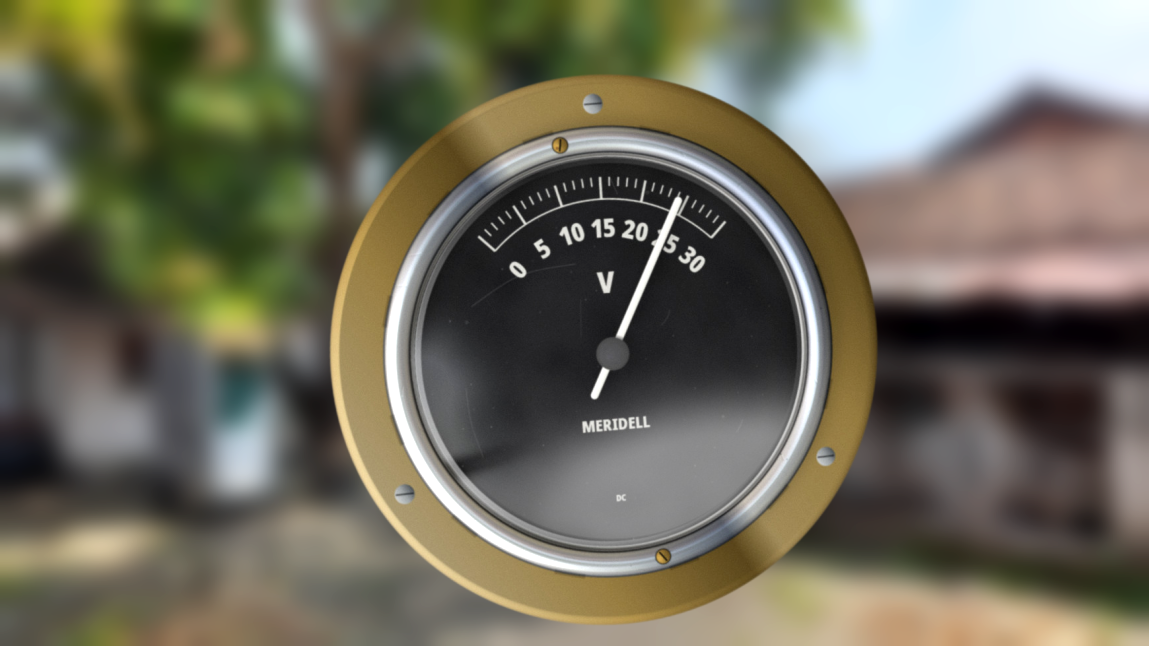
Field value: 24 V
